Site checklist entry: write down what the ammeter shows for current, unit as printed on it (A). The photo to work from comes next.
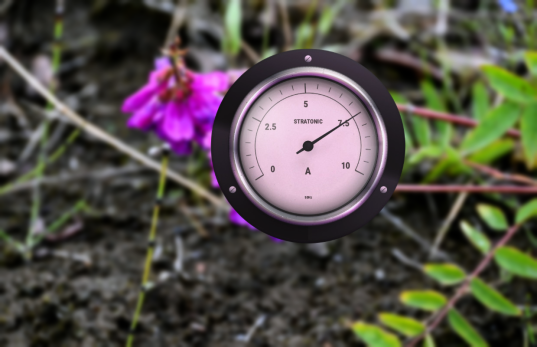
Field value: 7.5 A
